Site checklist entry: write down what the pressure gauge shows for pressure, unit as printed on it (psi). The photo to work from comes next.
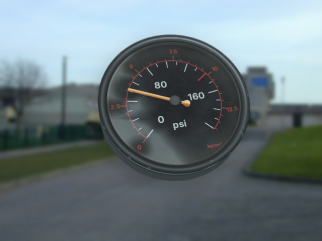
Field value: 50 psi
